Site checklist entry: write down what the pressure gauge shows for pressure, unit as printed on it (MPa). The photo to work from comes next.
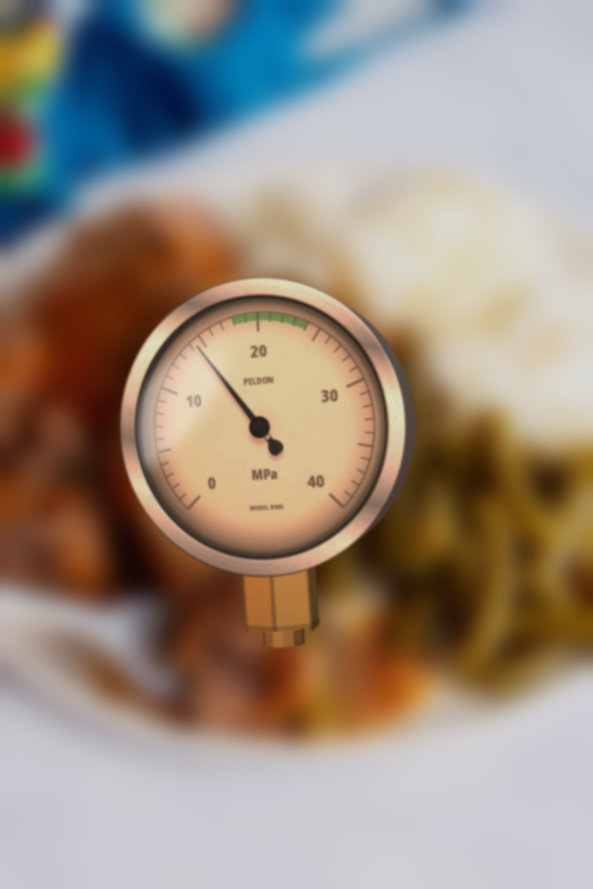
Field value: 14.5 MPa
